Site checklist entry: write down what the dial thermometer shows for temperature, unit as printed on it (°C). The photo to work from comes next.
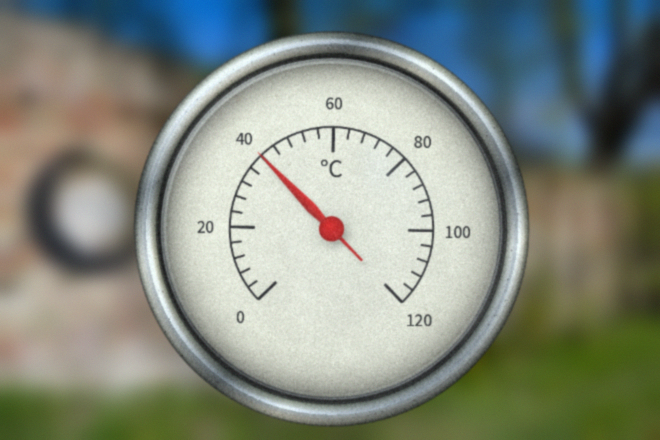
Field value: 40 °C
